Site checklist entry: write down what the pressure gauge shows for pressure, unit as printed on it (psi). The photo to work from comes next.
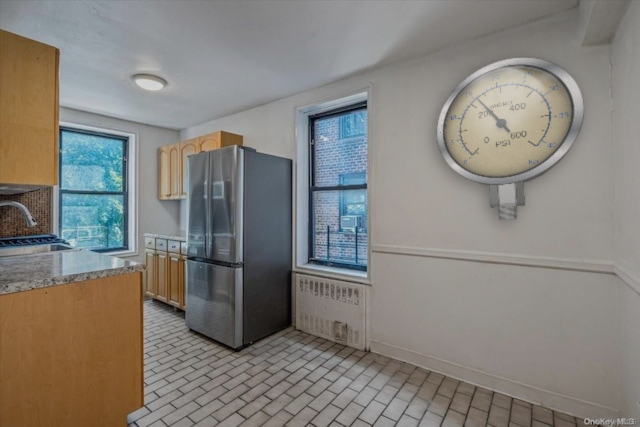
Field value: 225 psi
